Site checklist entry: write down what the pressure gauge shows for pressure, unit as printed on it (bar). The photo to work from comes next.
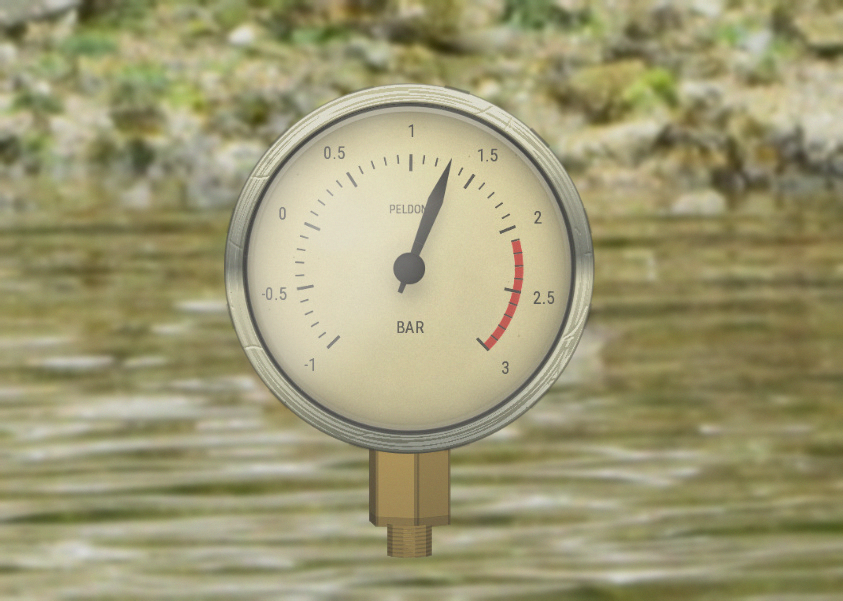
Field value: 1.3 bar
